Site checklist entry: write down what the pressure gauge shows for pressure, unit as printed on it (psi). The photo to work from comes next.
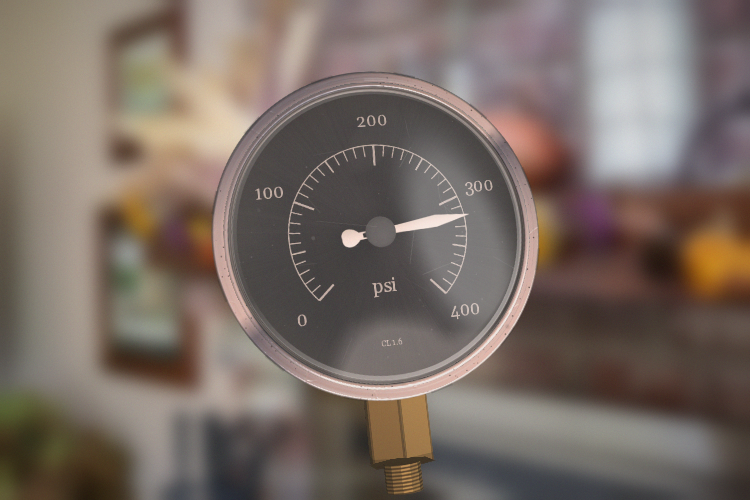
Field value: 320 psi
